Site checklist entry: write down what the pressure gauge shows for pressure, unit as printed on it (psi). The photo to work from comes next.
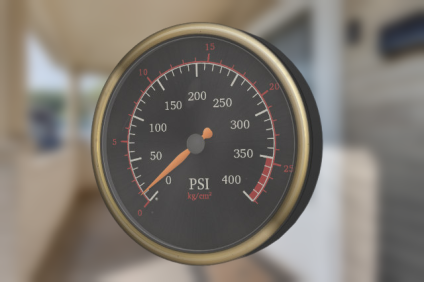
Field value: 10 psi
